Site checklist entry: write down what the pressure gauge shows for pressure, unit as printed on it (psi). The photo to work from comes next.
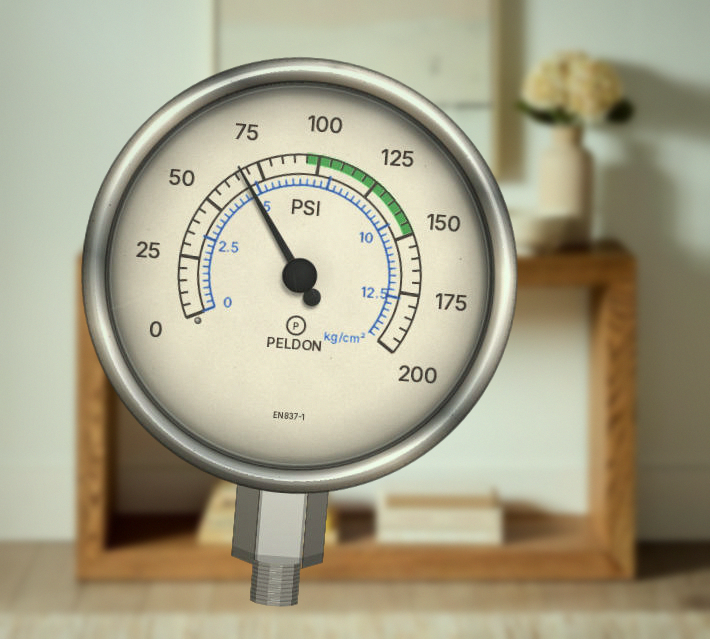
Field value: 67.5 psi
